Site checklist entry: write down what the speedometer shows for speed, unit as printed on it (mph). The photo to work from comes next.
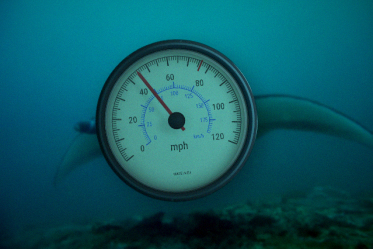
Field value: 45 mph
